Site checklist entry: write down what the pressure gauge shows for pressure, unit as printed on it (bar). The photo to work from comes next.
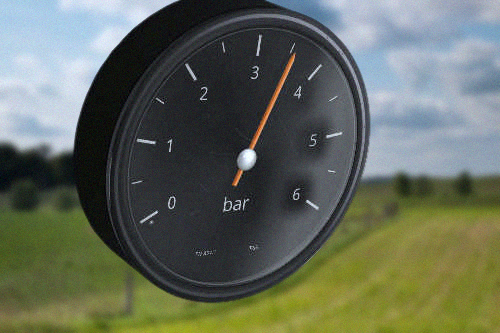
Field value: 3.5 bar
